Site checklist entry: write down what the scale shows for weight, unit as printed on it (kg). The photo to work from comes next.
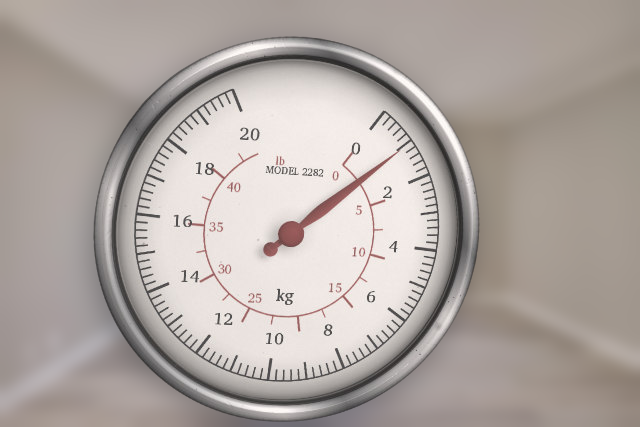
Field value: 1 kg
